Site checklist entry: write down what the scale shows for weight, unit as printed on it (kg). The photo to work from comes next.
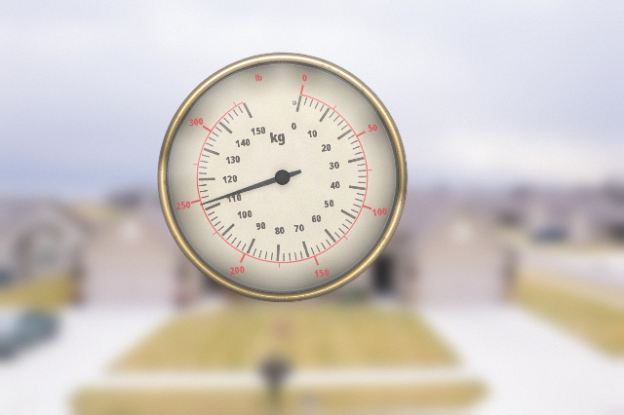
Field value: 112 kg
